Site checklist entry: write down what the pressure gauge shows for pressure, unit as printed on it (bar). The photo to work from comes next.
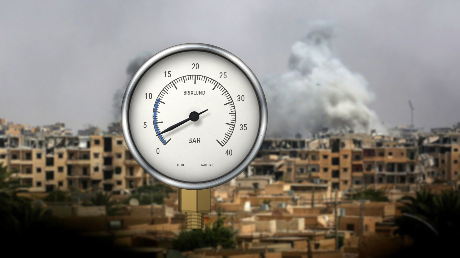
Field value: 2.5 bar
